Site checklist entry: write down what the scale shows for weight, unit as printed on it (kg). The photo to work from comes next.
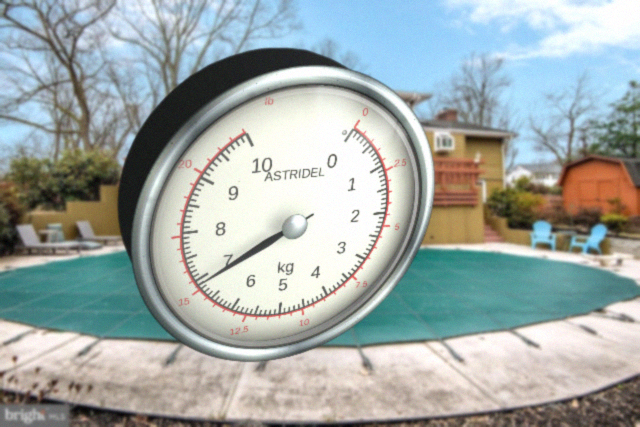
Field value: 7 kg
